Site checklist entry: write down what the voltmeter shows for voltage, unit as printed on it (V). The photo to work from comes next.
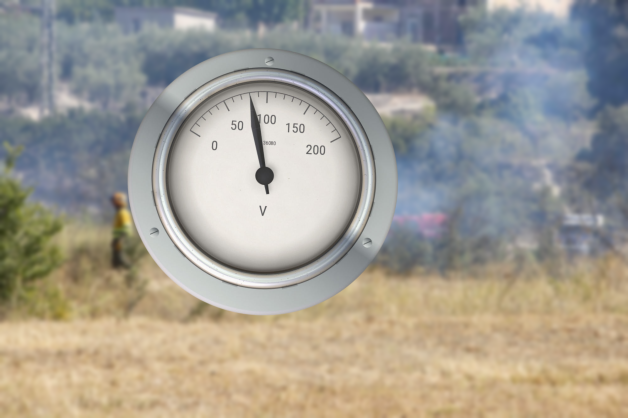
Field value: 80 V
